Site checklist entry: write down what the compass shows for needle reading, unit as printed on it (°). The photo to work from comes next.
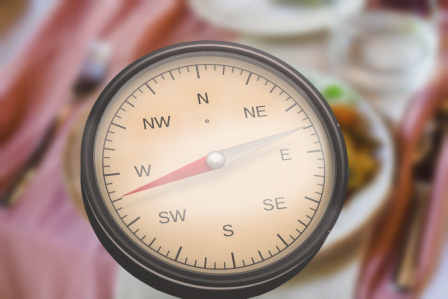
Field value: 255 °
